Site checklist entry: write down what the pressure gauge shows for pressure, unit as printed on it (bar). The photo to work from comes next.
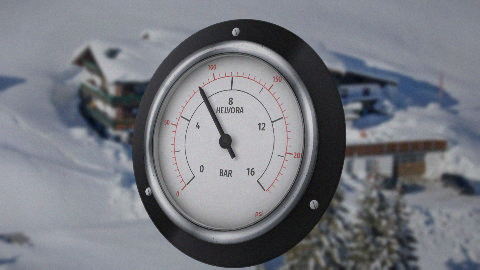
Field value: 6 bar
